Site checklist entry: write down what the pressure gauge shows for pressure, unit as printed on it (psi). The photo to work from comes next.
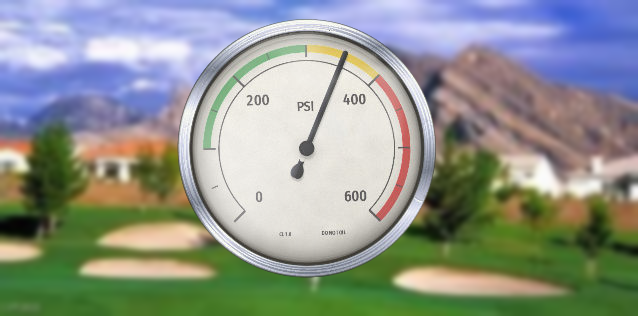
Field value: 350 psi
